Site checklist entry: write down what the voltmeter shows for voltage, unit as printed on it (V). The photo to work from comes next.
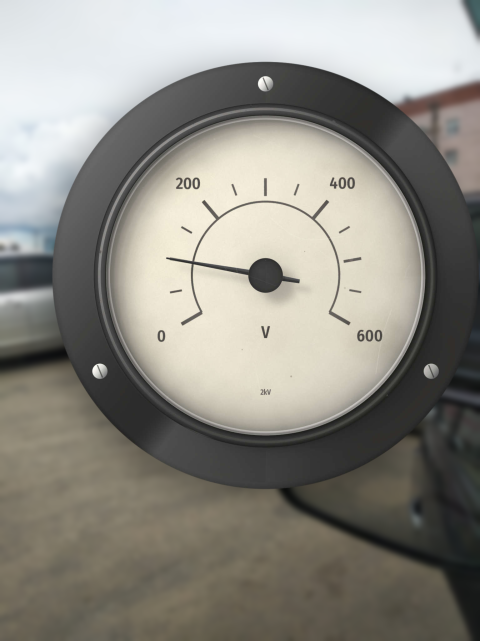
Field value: 100 V
